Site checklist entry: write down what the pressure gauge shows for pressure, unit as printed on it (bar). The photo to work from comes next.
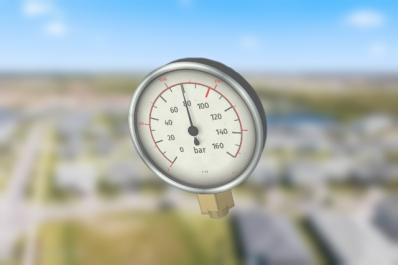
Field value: 80 bar
